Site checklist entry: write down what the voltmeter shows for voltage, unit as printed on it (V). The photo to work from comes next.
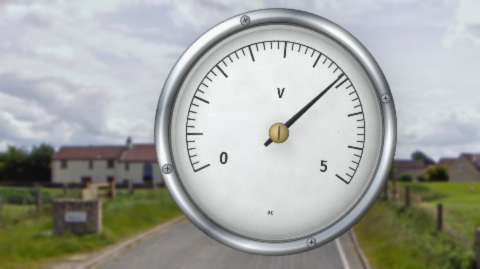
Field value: 3.4 V
